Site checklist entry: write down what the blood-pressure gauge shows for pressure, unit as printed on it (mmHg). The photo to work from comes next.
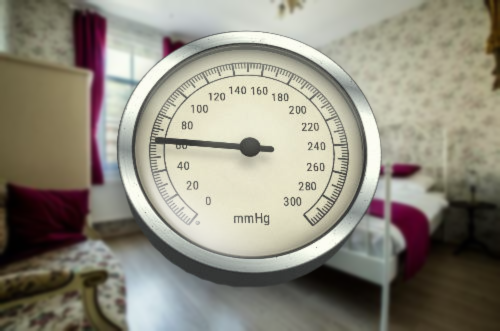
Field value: 60 mmHg
